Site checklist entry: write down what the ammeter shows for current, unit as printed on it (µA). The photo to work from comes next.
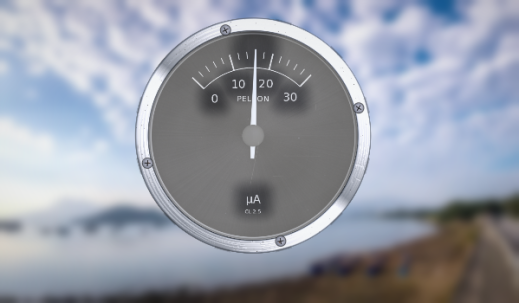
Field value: 16 µA
